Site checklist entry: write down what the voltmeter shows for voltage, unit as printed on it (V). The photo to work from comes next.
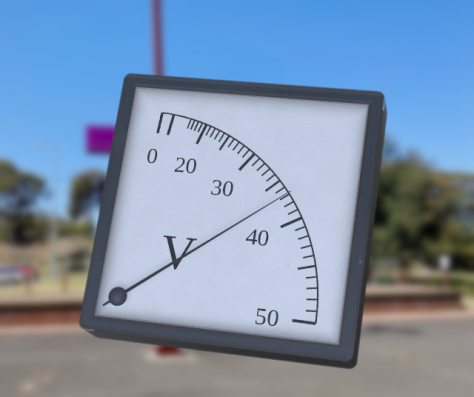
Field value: 37 V
